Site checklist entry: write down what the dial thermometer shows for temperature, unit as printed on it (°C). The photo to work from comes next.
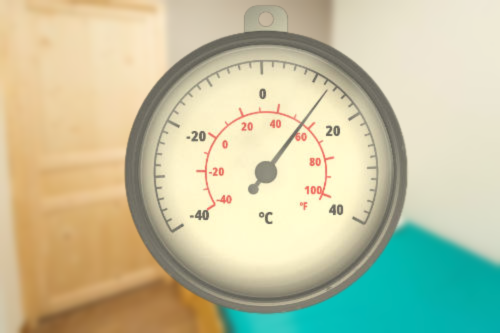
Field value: 13 °C
